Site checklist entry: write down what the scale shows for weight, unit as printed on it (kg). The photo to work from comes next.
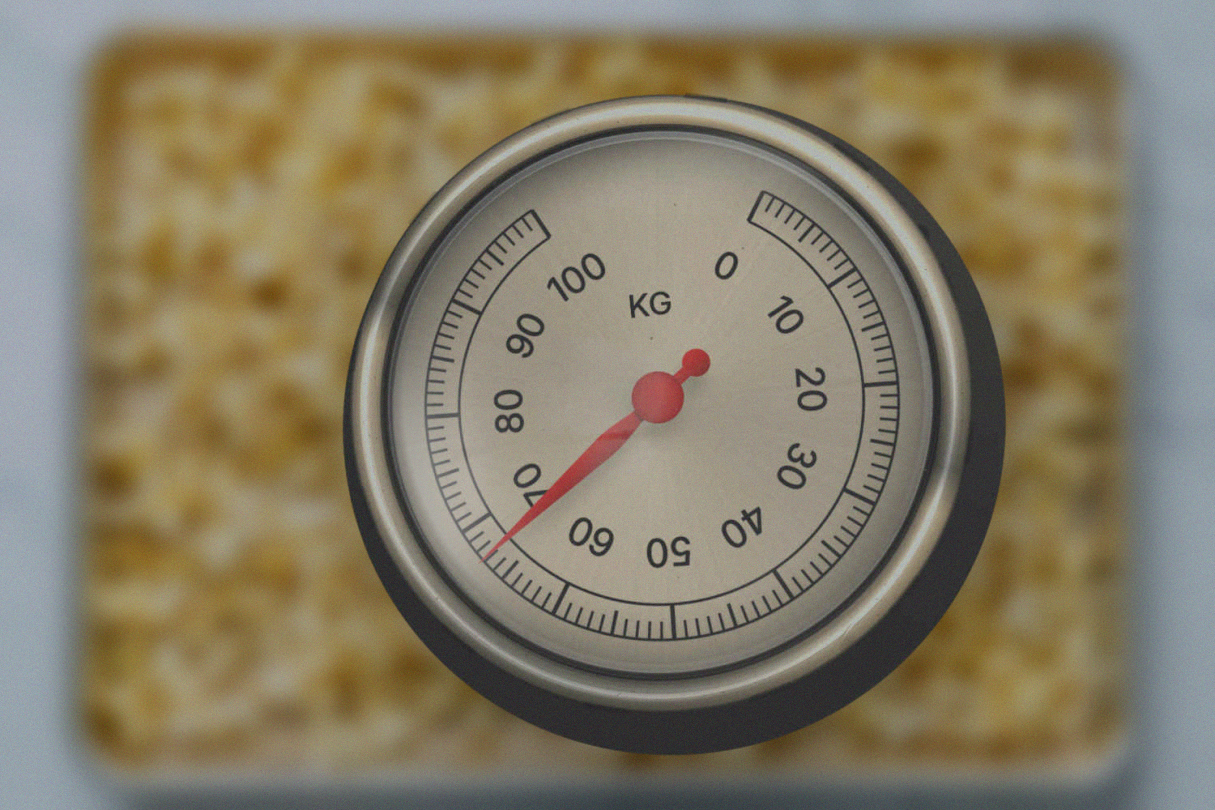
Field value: 67 kg
